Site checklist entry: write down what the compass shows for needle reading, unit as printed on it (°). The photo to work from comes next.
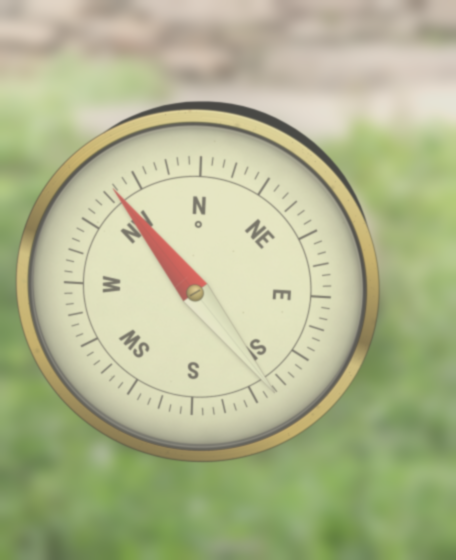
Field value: 320 °
